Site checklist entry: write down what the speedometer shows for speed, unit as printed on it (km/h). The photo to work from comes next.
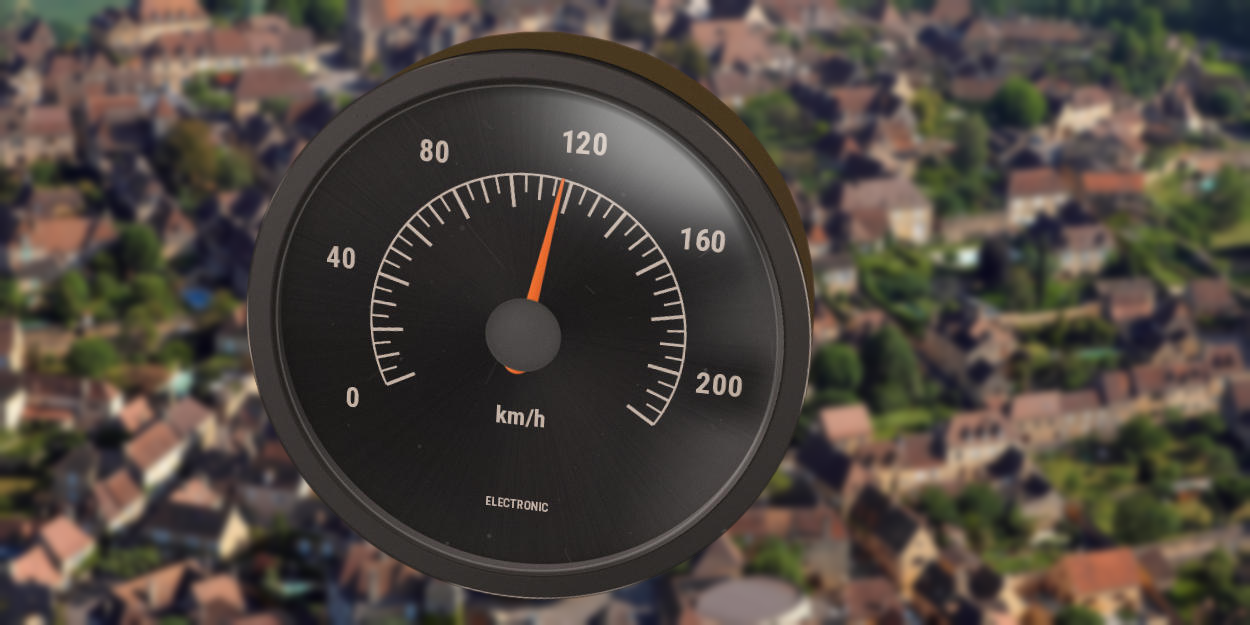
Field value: 117.5 km/h
